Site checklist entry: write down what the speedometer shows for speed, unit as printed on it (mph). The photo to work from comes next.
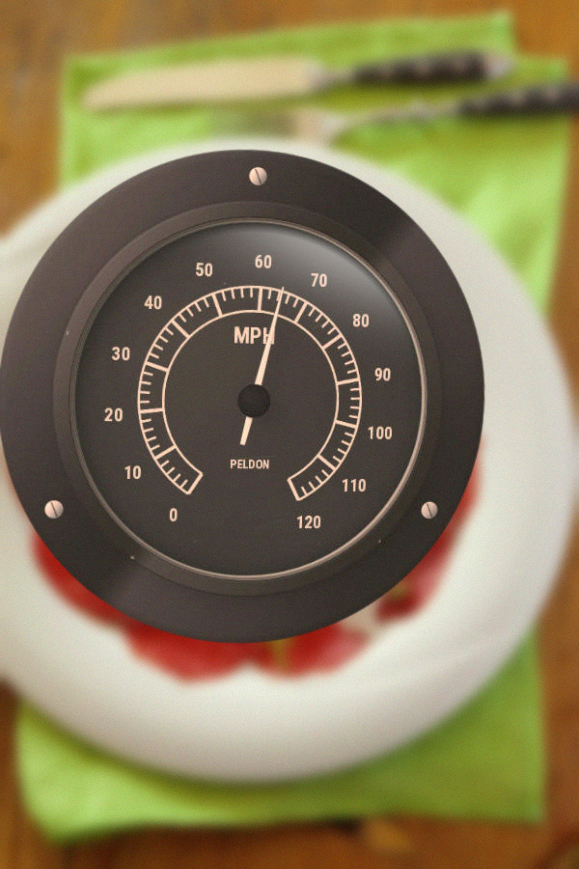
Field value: 64 mph
